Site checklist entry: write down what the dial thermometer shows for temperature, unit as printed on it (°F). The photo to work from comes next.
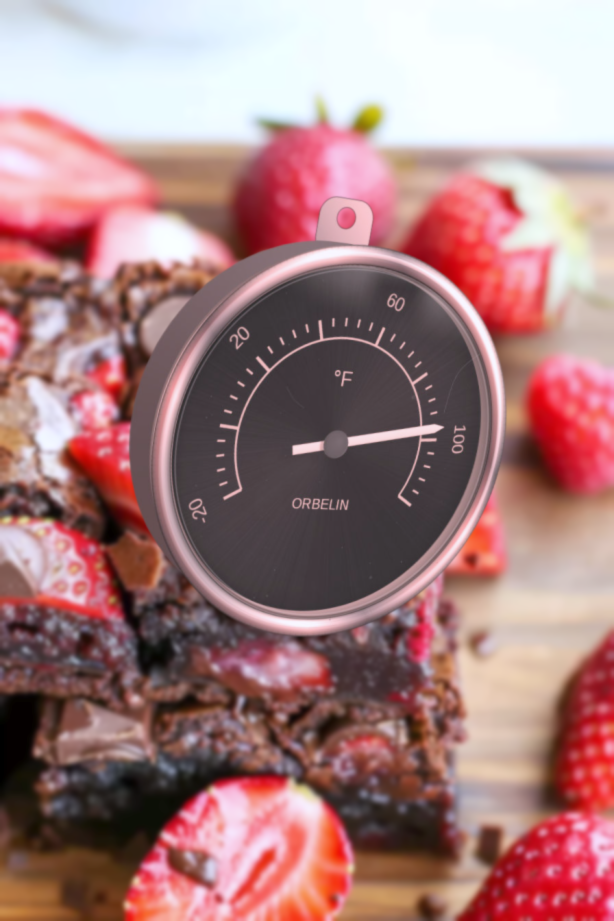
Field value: 96 °F
